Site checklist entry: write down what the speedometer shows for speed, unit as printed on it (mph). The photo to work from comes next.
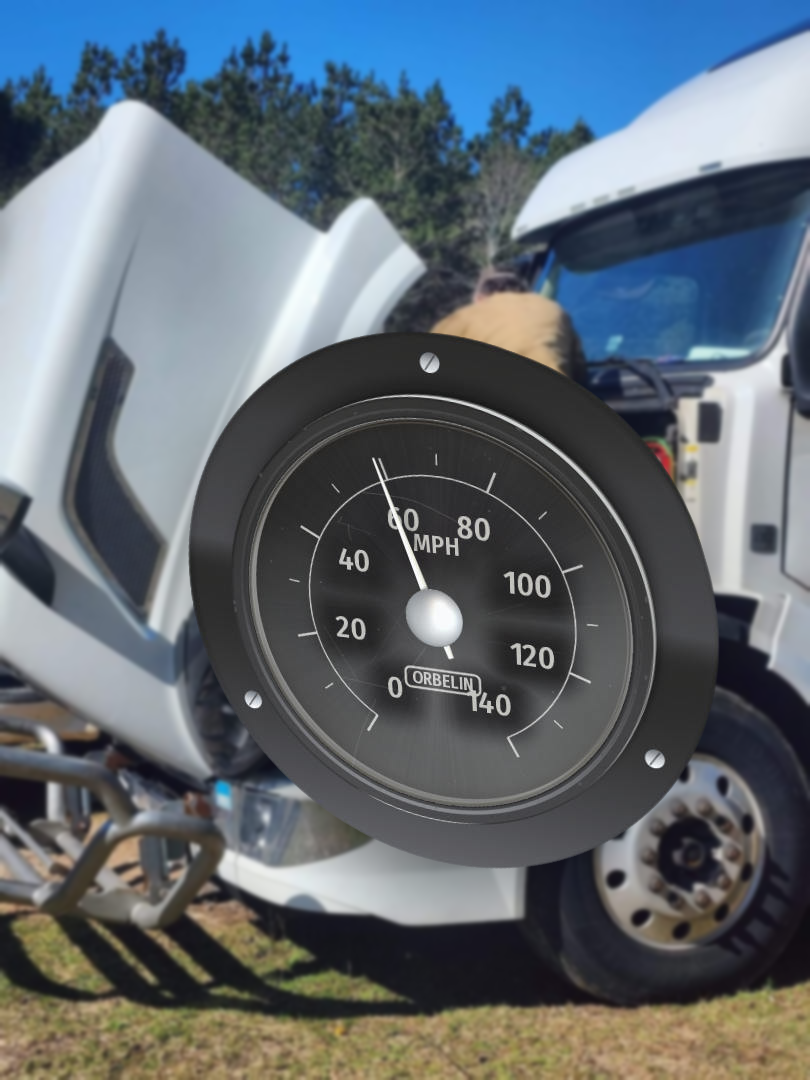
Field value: 60 mph
